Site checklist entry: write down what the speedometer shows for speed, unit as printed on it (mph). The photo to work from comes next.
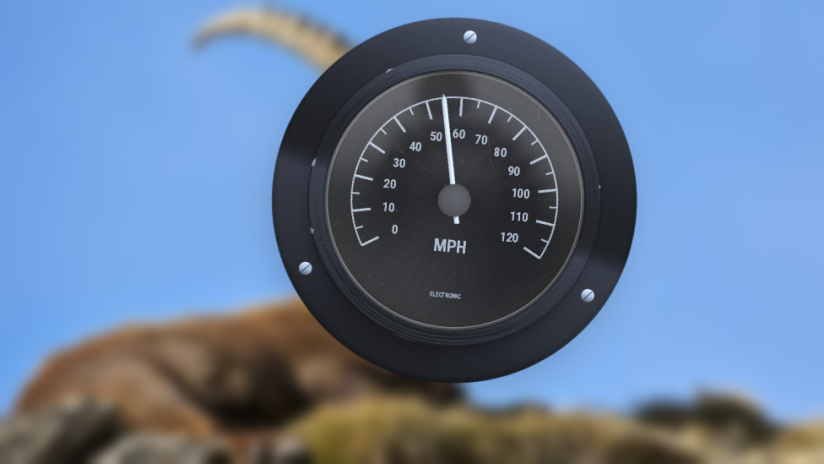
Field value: 55 mph
